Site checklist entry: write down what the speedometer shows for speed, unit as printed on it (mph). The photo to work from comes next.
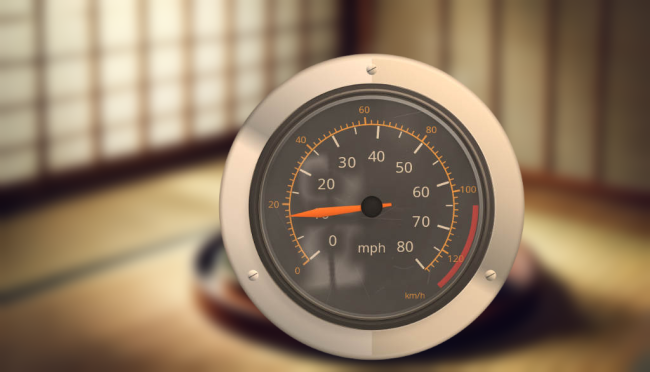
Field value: 10 mph
